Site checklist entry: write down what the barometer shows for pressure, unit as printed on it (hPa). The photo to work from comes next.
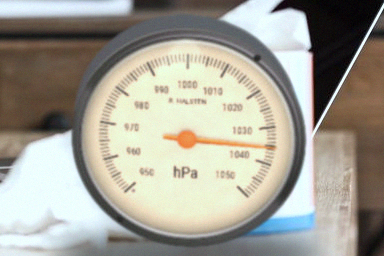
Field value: 1035 hPa
